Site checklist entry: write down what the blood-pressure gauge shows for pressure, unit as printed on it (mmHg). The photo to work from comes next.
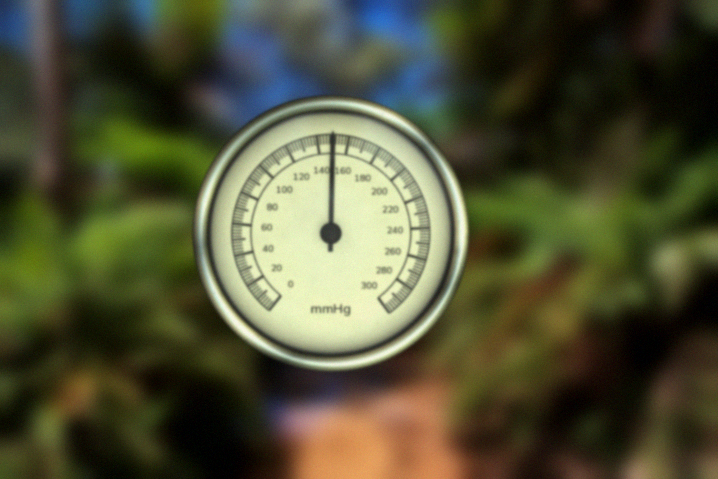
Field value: 150 mmHg
